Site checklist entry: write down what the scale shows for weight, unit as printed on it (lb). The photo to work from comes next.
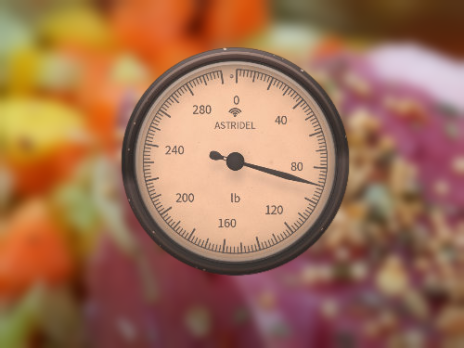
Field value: 90 lb
